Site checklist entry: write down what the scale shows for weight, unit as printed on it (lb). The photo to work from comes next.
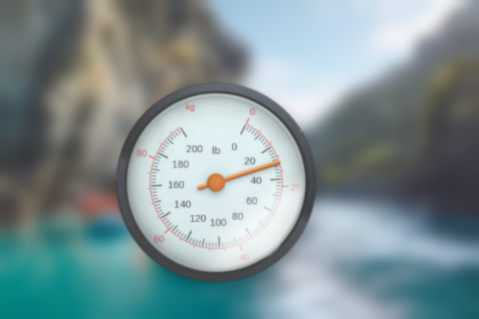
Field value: 30 lb
